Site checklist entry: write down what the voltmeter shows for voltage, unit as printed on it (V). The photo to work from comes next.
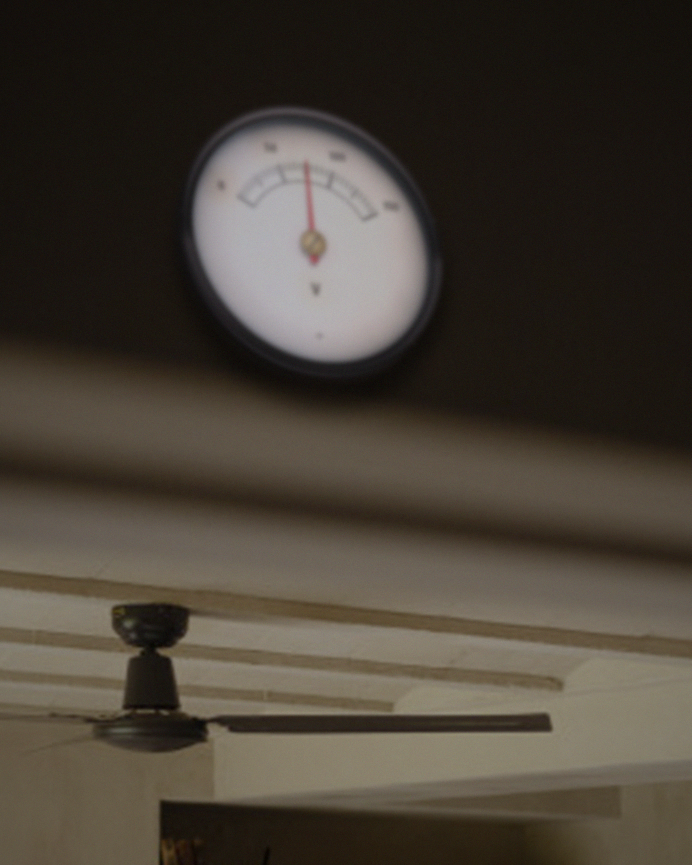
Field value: 75 V
